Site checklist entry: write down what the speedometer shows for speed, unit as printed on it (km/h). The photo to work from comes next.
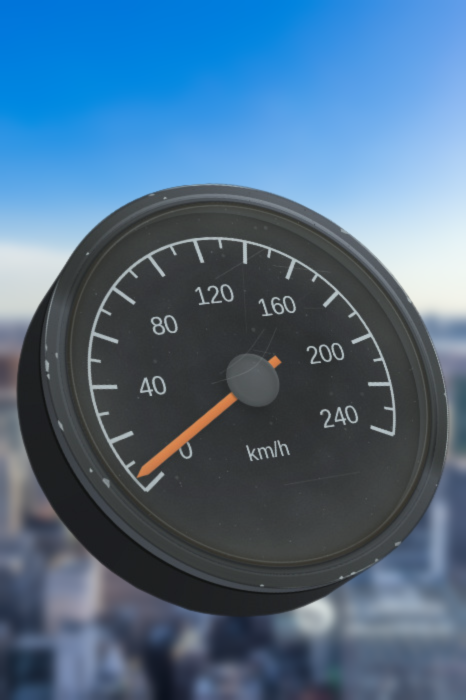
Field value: 5 km/h
